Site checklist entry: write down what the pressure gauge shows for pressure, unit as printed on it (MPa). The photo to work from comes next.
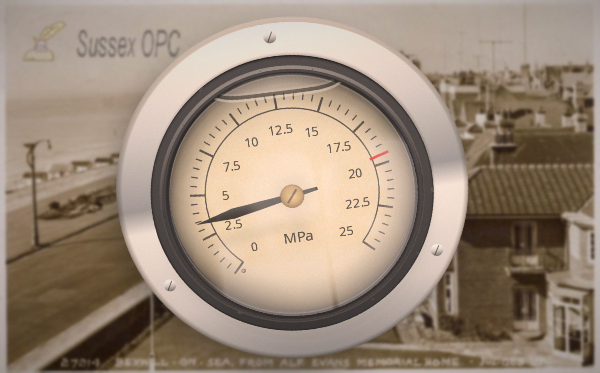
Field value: 3.5 MPa
